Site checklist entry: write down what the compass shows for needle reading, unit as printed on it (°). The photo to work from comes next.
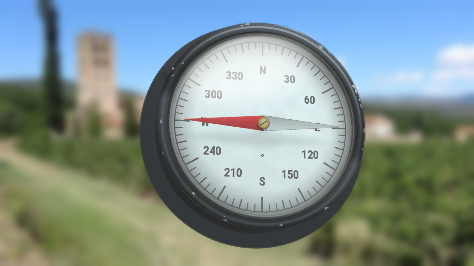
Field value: 270 °
